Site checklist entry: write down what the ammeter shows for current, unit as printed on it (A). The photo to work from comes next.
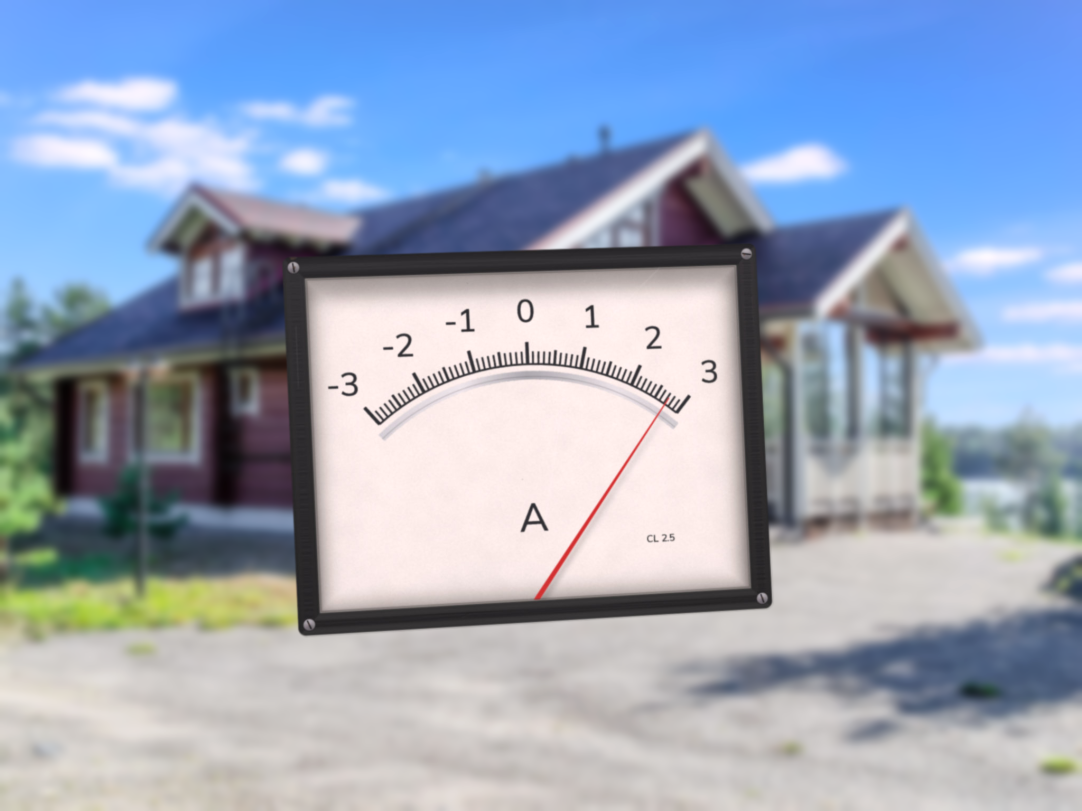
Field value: 2.7 A
